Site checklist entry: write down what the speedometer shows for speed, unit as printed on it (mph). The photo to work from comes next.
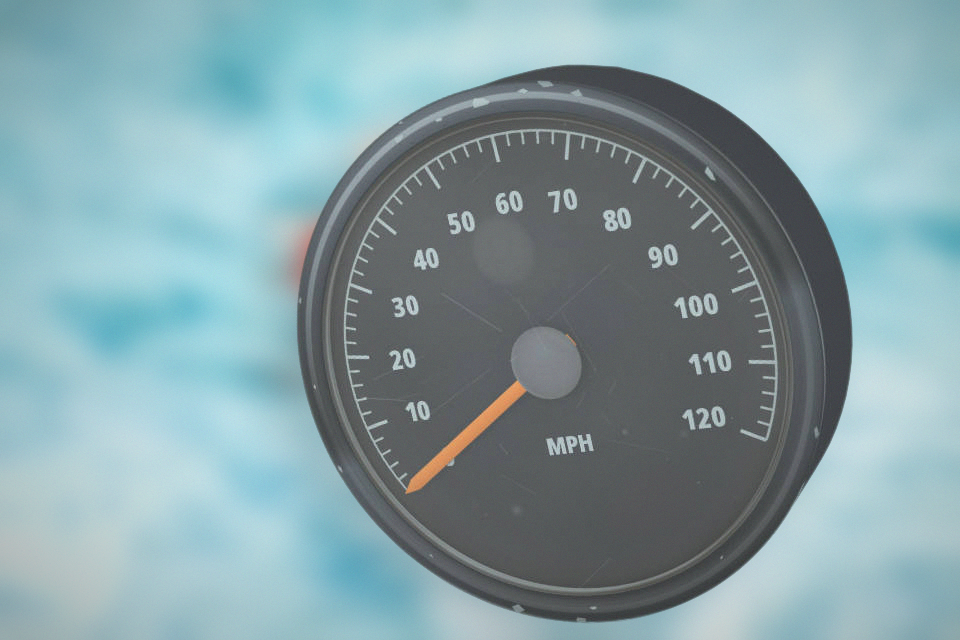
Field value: 0 mph
